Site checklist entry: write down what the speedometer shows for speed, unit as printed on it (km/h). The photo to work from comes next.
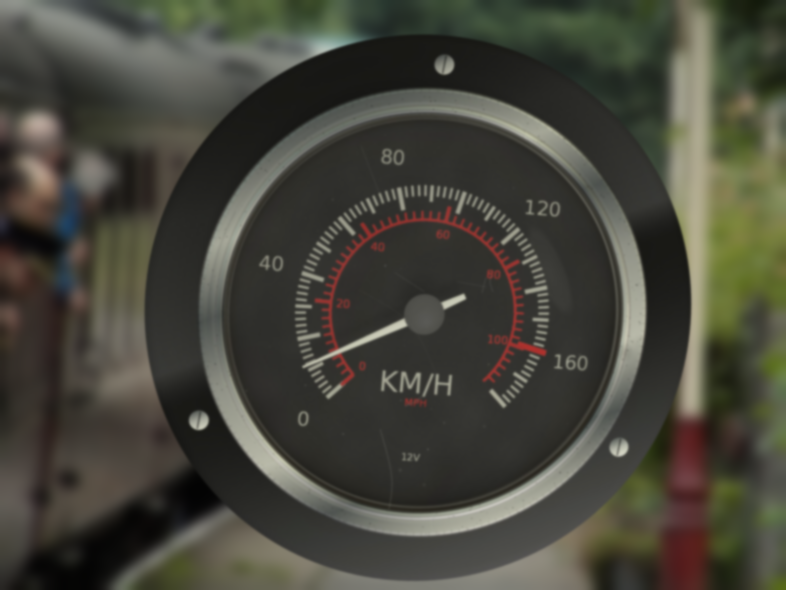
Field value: 12 km/h
